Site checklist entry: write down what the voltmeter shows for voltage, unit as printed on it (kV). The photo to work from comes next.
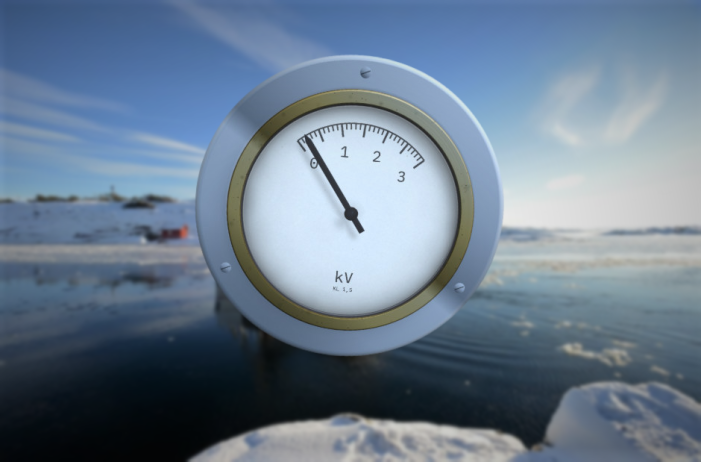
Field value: 0.2 kV
